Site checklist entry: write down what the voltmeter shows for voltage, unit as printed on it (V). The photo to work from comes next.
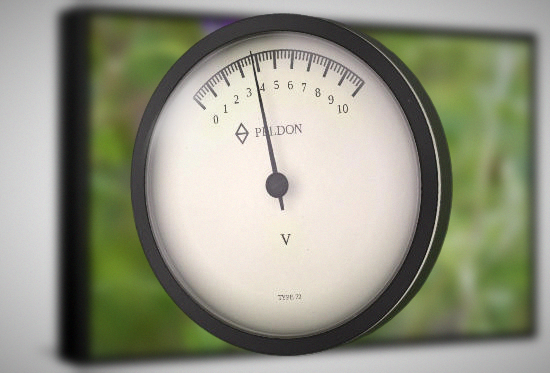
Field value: 4 V
